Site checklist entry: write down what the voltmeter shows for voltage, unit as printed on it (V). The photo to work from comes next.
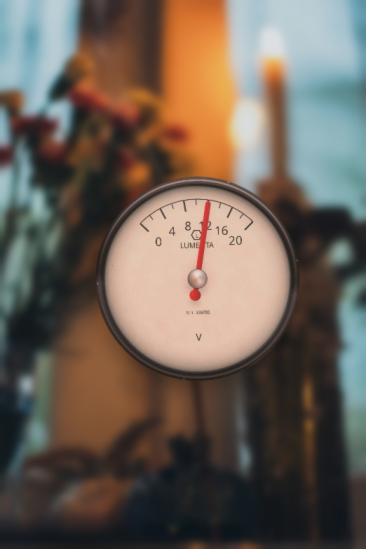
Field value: 12 V
